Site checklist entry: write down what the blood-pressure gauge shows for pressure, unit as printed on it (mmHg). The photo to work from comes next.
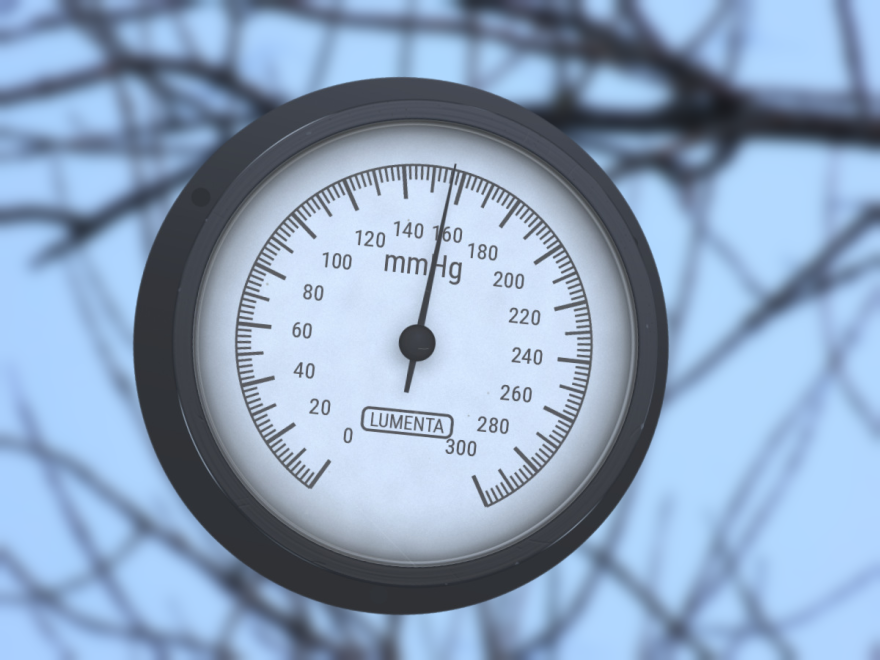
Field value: 156 mmHg
